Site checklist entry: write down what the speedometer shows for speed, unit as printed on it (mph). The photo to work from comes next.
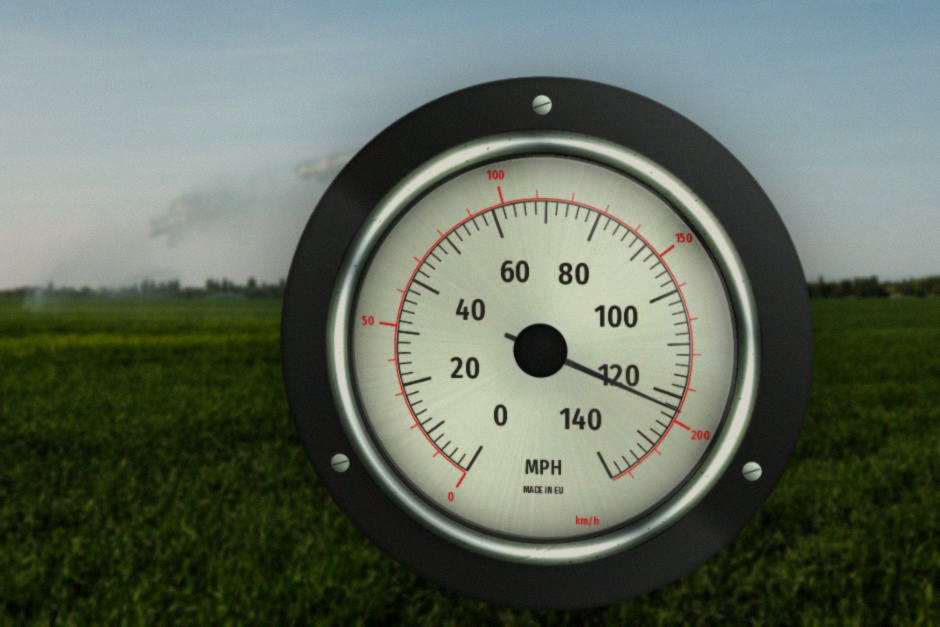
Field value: 122 mph
